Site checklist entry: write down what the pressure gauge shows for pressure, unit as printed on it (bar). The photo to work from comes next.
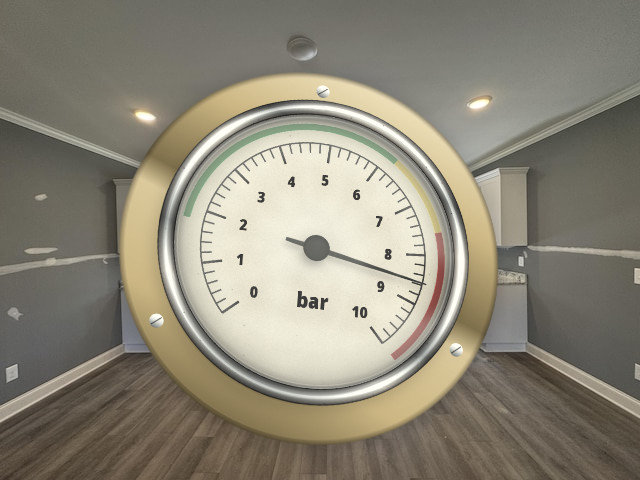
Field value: 8.6 bar
